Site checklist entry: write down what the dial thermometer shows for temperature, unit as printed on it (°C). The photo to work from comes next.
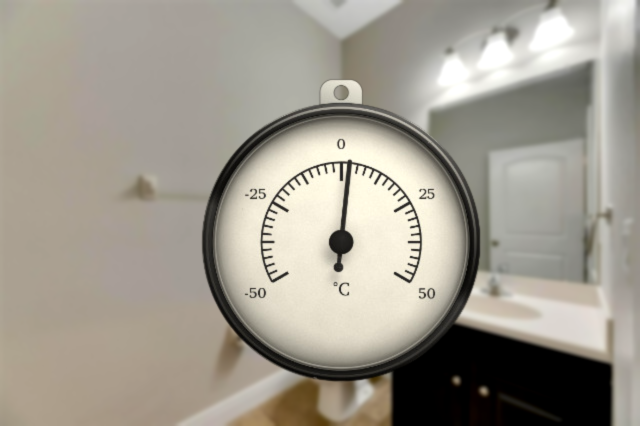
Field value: 2.5 °C
